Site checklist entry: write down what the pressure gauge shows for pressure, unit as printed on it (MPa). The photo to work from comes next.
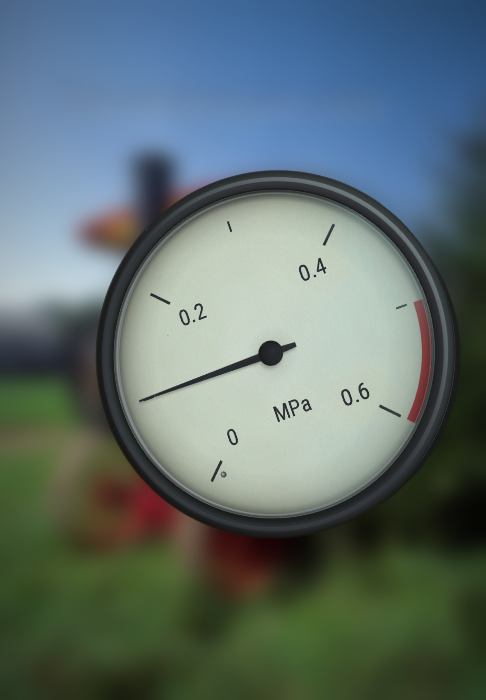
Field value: 0.1 MPa
